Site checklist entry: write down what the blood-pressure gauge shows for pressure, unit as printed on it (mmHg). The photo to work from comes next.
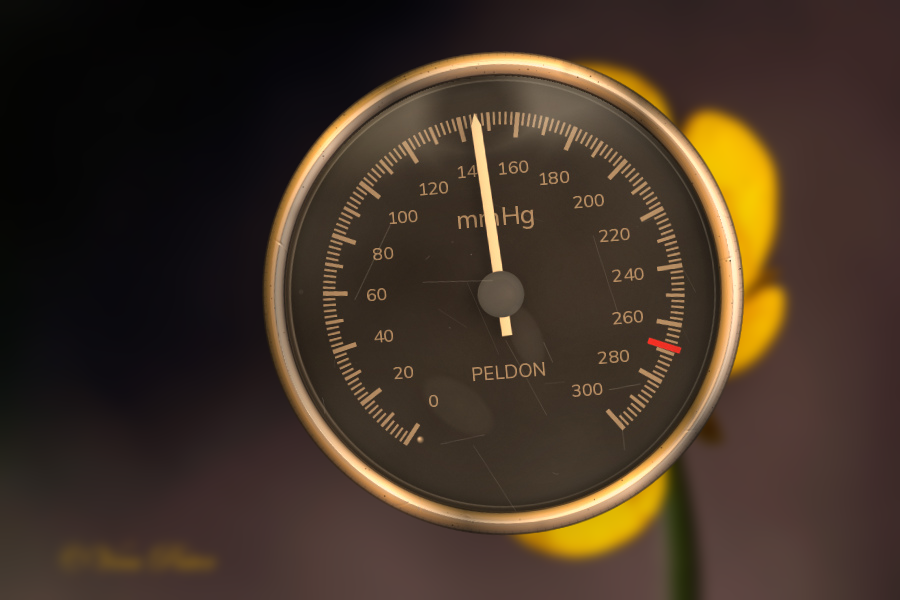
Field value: 146 mmHg
